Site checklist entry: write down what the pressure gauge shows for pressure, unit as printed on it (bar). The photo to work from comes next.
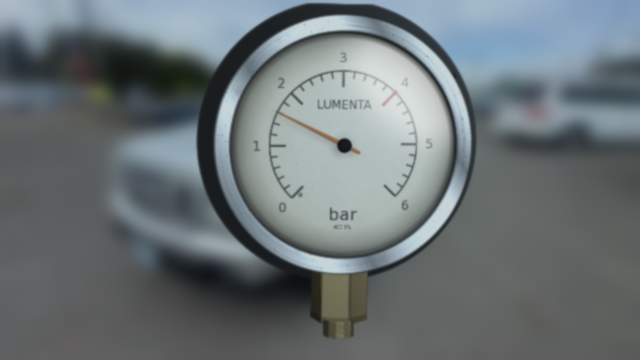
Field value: 1.6 bar
